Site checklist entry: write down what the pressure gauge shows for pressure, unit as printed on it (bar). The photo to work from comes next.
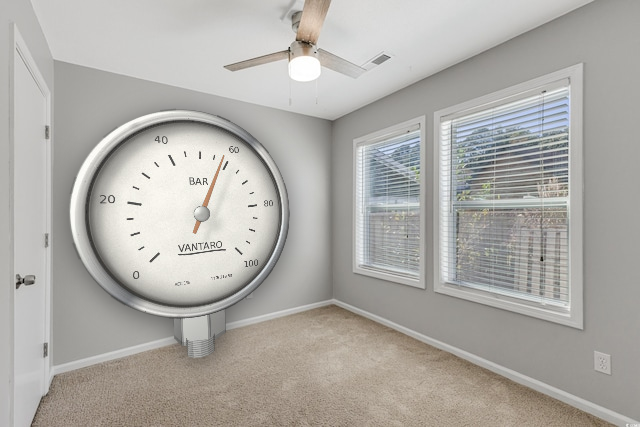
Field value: 57.5 bar
